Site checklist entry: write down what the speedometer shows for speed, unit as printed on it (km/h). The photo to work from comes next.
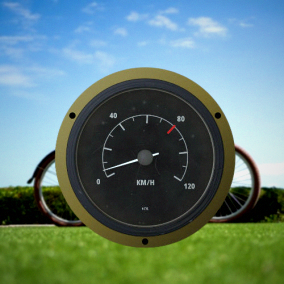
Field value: 5 km/h
